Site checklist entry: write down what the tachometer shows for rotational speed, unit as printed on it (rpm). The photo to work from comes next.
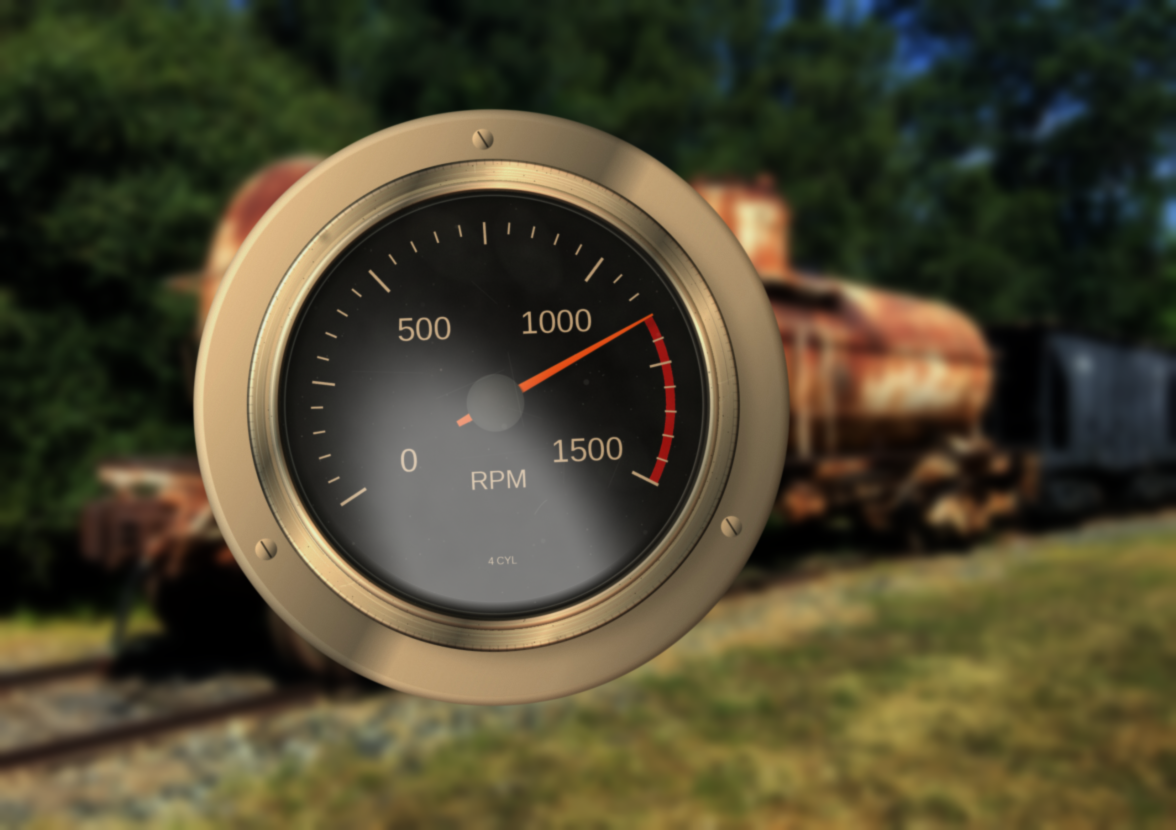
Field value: 1150 rpm
